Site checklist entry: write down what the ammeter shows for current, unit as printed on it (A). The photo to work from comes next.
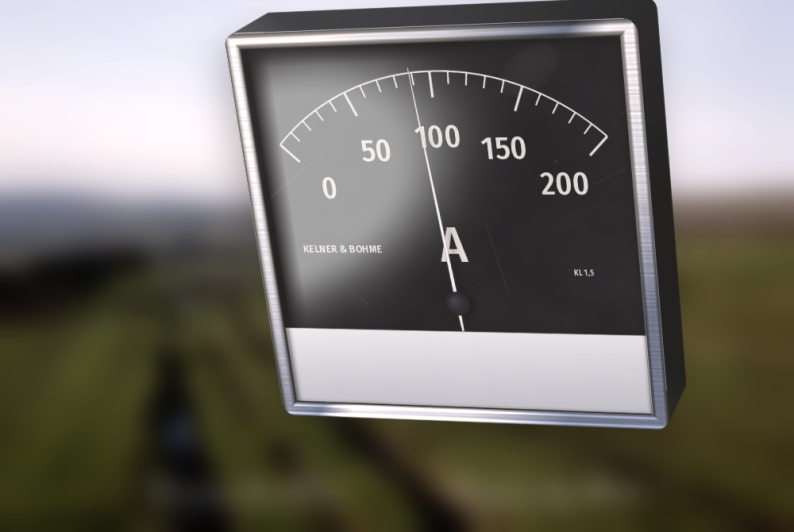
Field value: 90 A
